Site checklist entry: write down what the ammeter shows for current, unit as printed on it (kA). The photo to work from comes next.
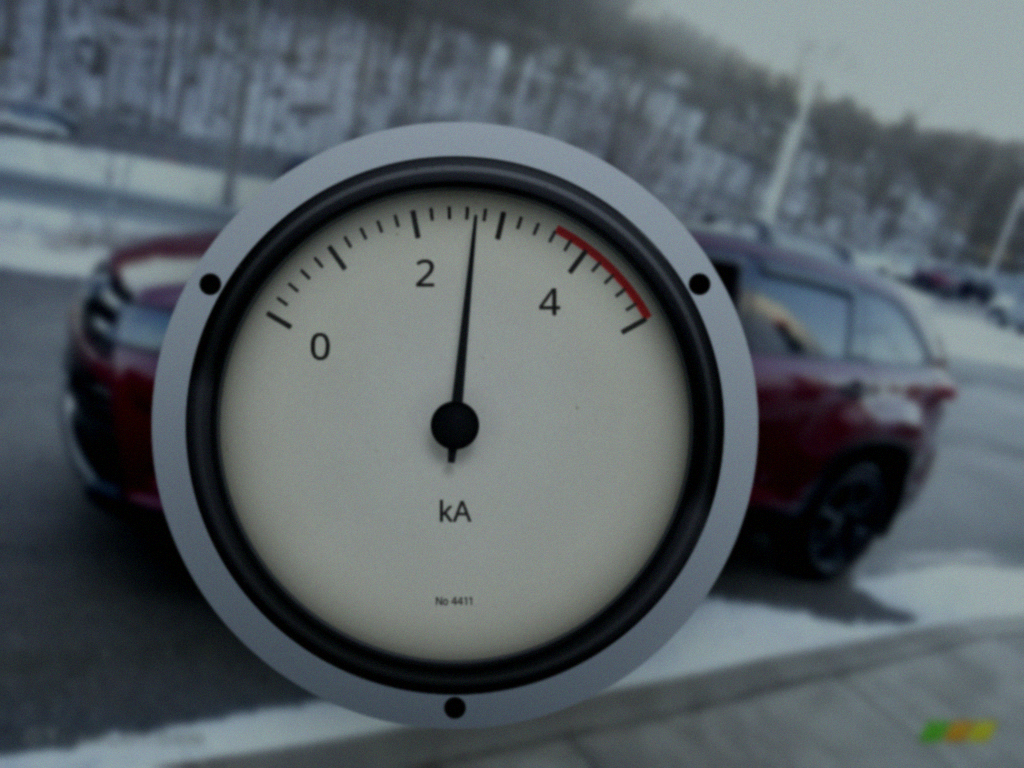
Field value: 2.7 kA
